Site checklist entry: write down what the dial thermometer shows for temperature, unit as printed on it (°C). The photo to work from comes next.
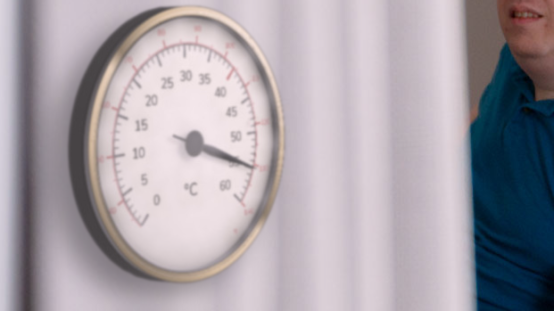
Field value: 55 °C
